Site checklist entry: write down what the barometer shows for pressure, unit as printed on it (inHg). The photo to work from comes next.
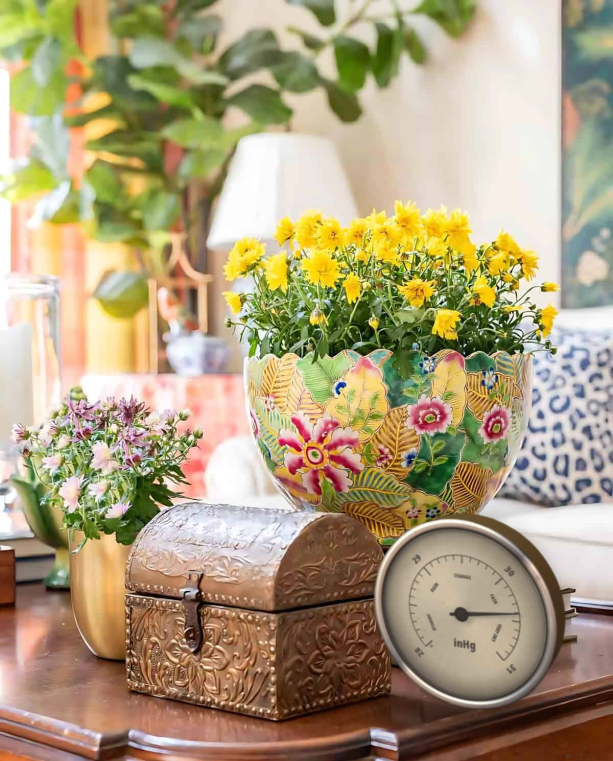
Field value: 30.4 inHg
